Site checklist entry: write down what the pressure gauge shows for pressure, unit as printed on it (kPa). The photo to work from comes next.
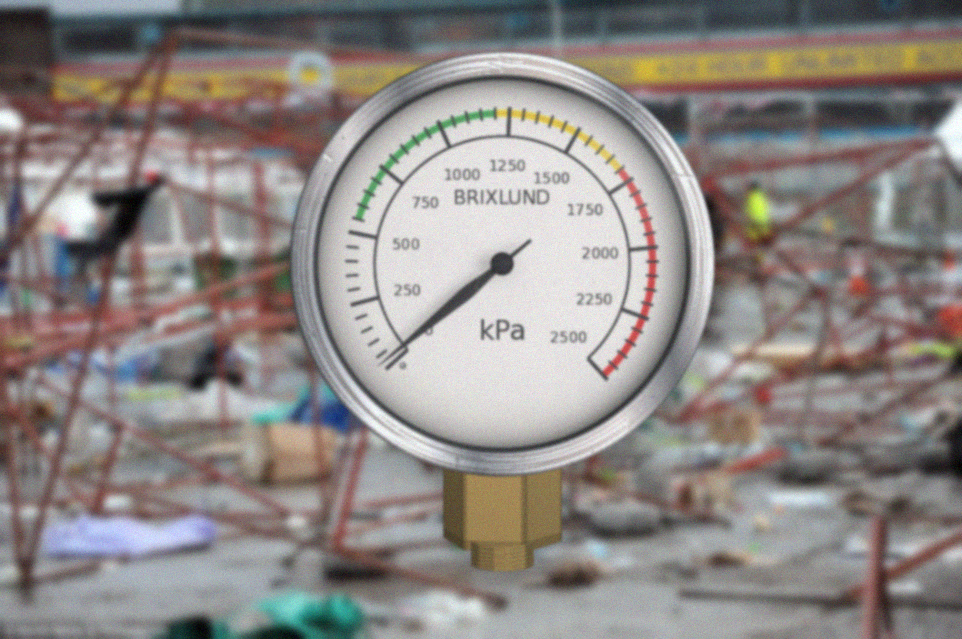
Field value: 25 kPa
